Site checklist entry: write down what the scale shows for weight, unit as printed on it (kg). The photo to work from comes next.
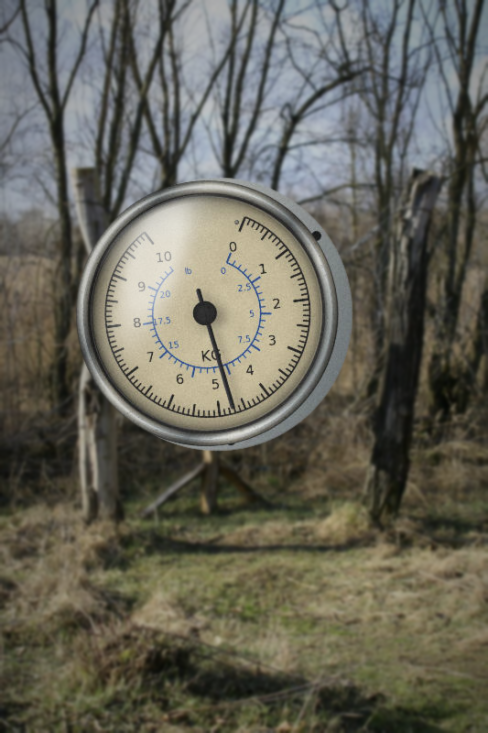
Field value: 4.7 kg
